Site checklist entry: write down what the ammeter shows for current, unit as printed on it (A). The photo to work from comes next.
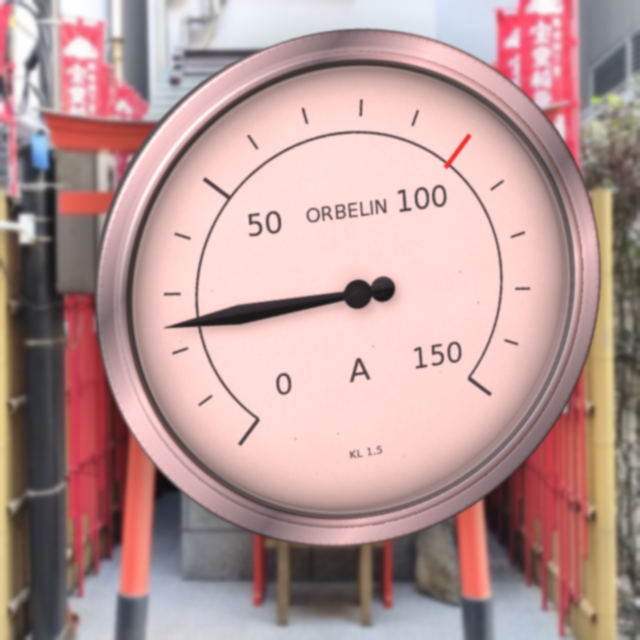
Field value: 25 A
